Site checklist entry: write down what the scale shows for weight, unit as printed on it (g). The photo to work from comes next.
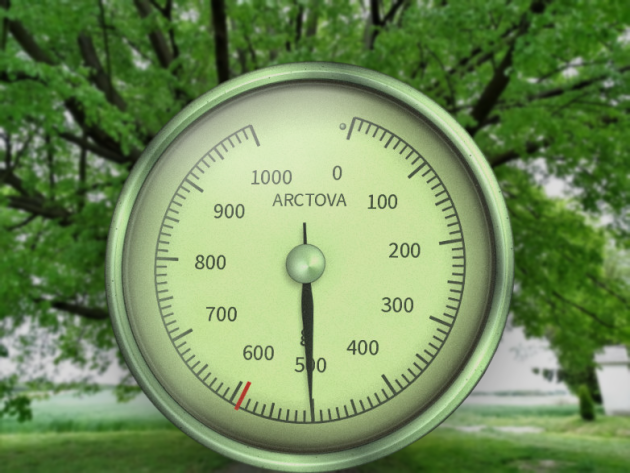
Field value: 500 g
